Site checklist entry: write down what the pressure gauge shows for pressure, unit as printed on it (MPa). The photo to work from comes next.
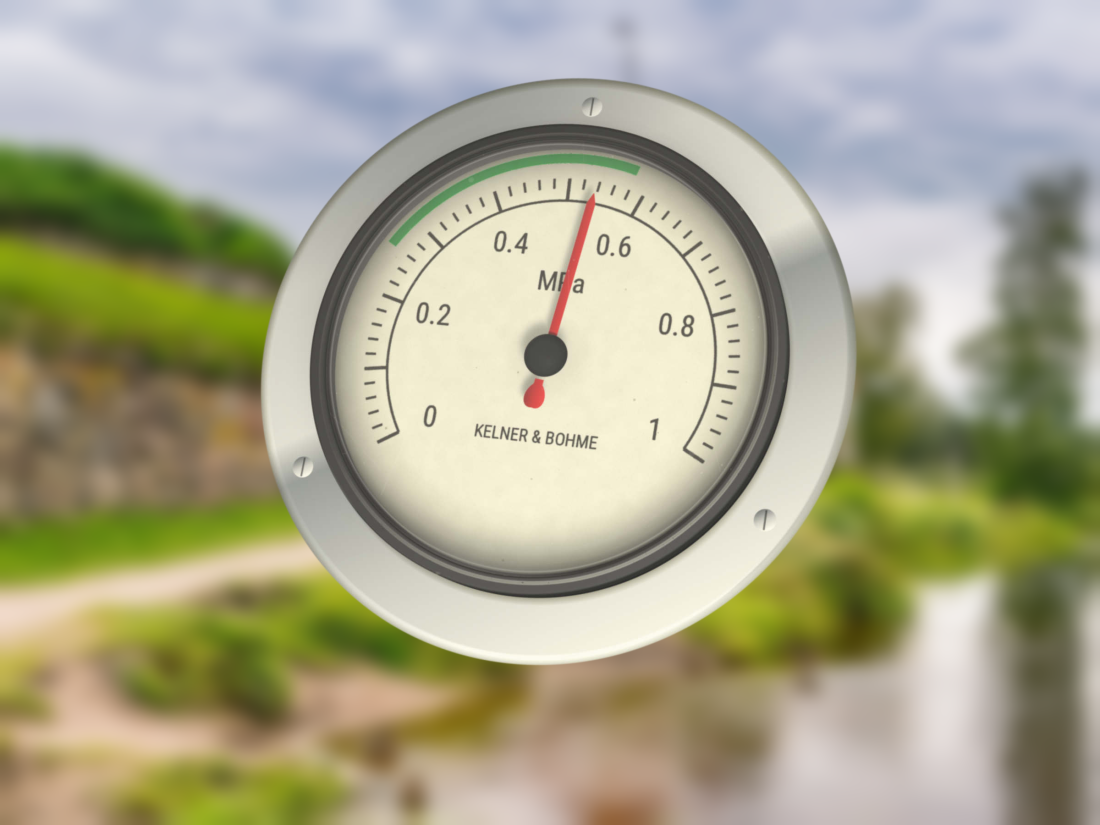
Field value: 0.54 MPa
